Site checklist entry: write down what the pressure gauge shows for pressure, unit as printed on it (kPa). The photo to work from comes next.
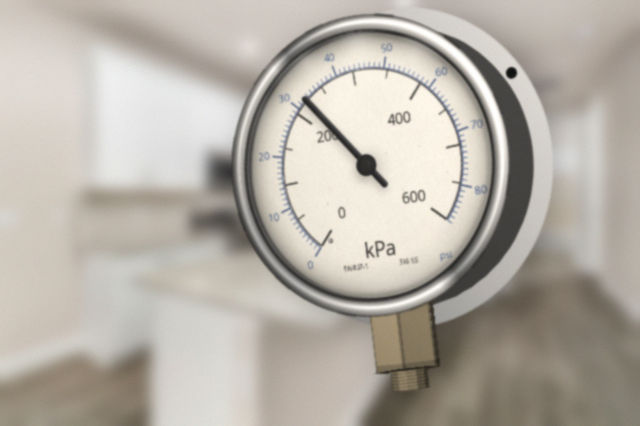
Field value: 225 kPa
